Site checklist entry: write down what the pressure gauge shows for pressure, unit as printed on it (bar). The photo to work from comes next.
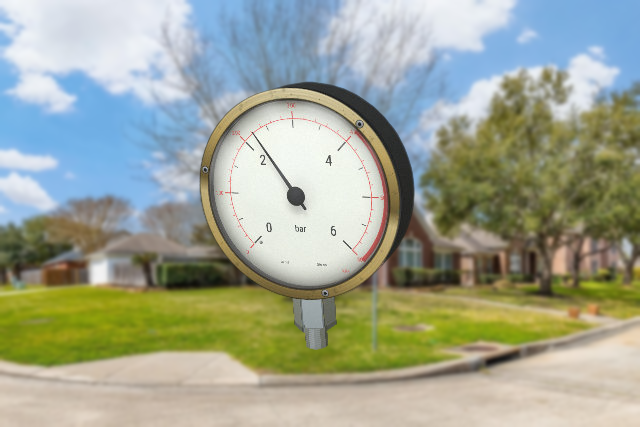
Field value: 2.25 bar
